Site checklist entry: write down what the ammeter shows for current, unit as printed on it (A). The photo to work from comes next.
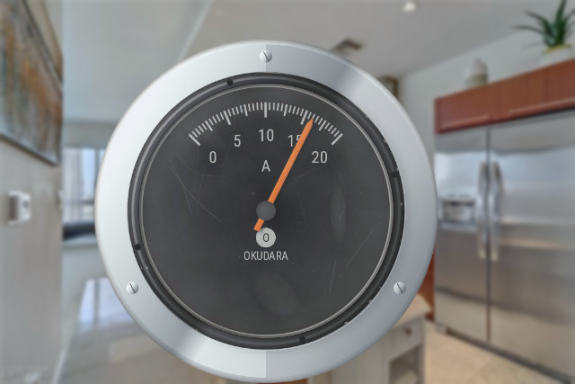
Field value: 16 A
